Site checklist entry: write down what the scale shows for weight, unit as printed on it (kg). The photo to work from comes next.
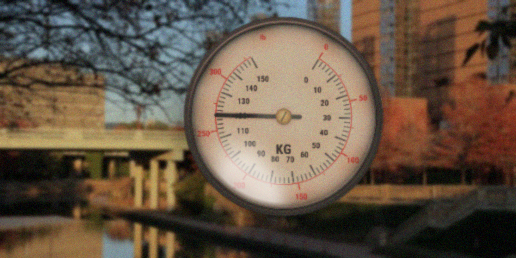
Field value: 120 kg
